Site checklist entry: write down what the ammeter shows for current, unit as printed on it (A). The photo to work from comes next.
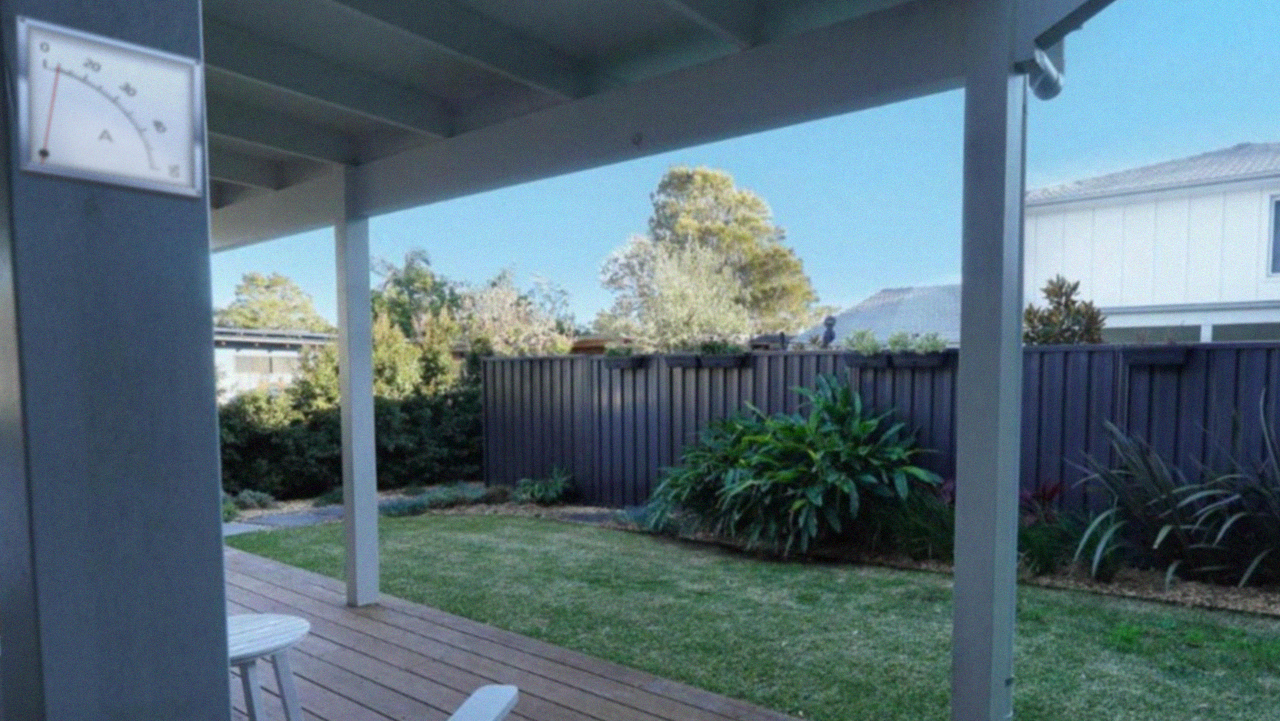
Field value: 10 A
